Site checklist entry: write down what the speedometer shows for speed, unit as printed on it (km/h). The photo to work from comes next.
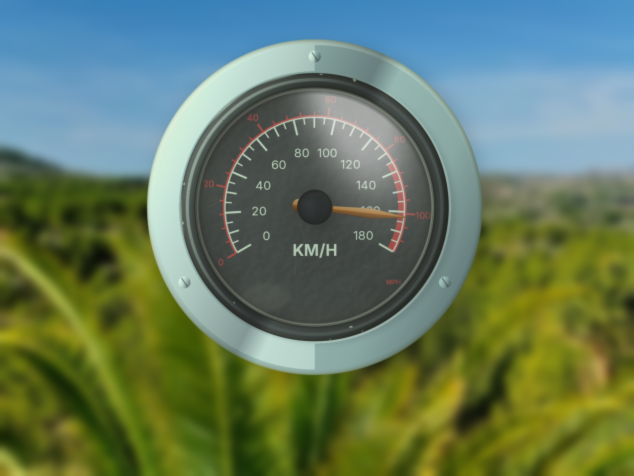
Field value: 162.5 km/h
